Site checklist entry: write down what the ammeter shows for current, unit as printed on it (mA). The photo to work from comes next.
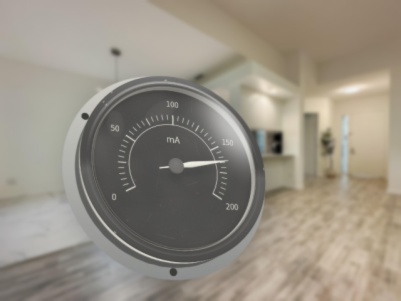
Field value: 165 mA
